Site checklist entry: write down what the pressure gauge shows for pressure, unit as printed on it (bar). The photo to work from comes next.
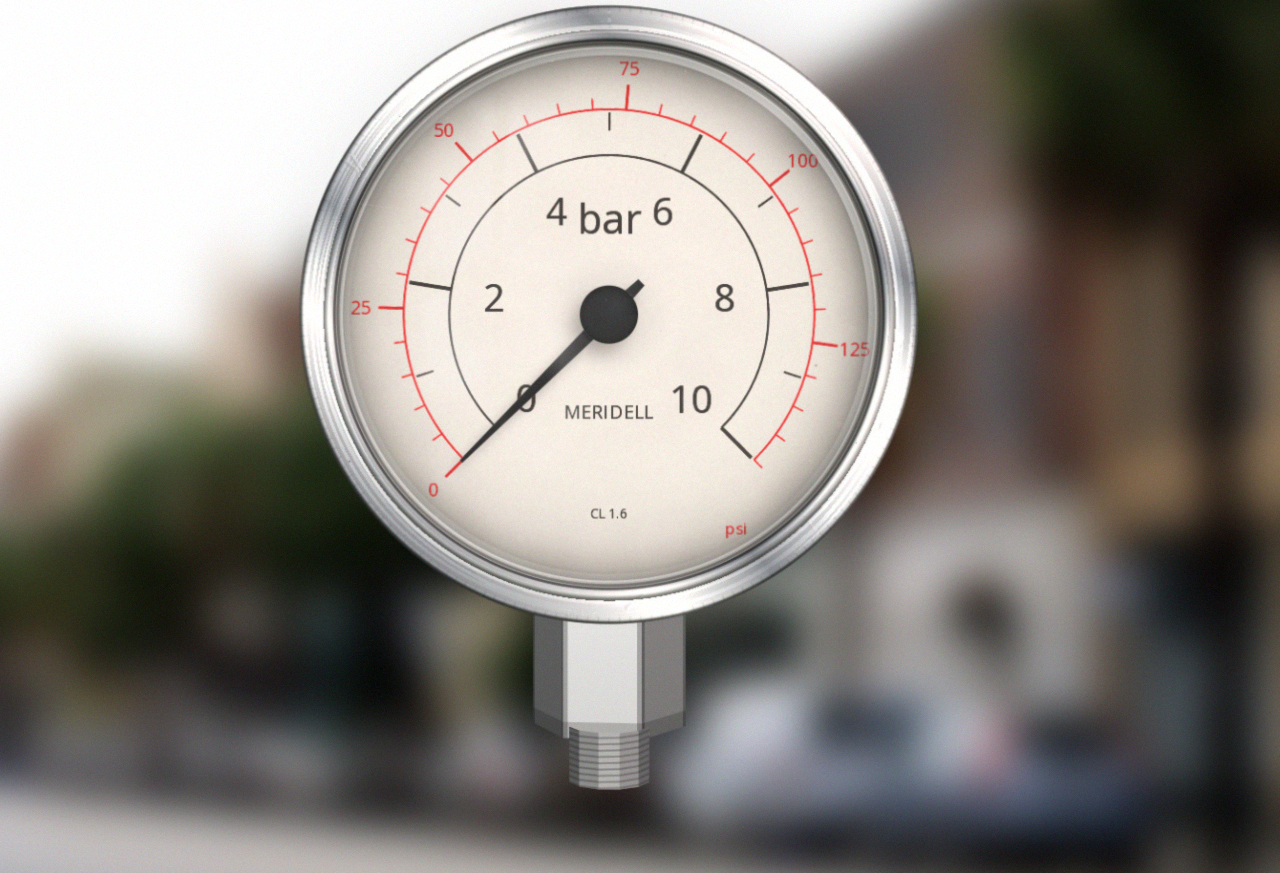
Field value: 0 bar
